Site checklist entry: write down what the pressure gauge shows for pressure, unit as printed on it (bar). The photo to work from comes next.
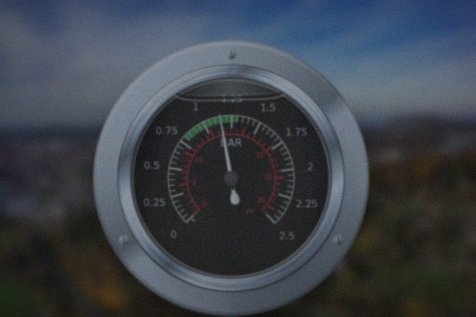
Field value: 1.15 bar
